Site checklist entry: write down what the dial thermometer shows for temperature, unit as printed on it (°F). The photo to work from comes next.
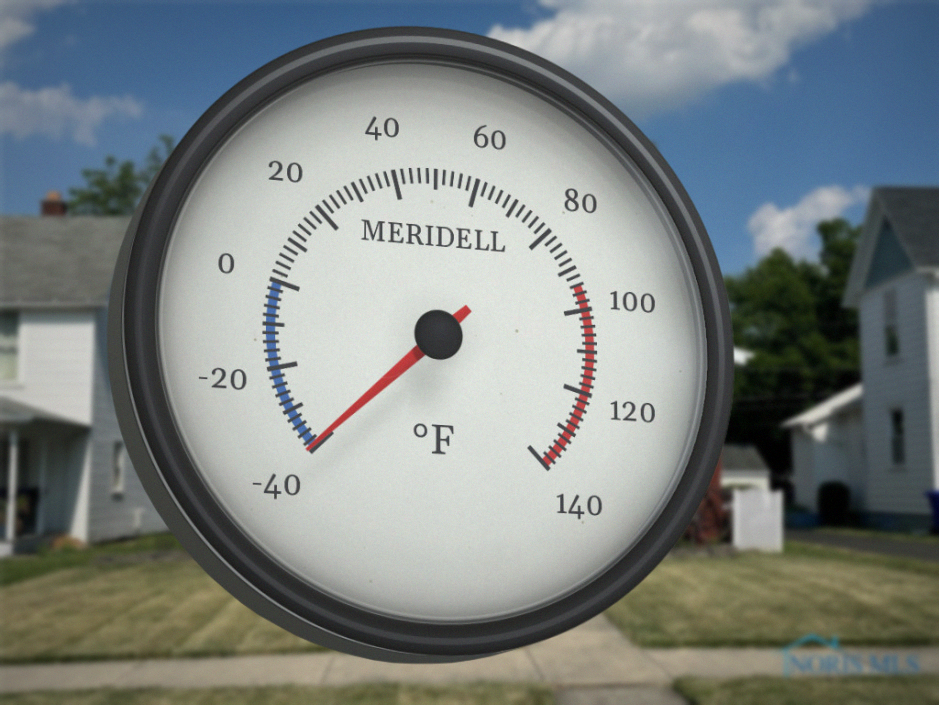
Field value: -39 °F
